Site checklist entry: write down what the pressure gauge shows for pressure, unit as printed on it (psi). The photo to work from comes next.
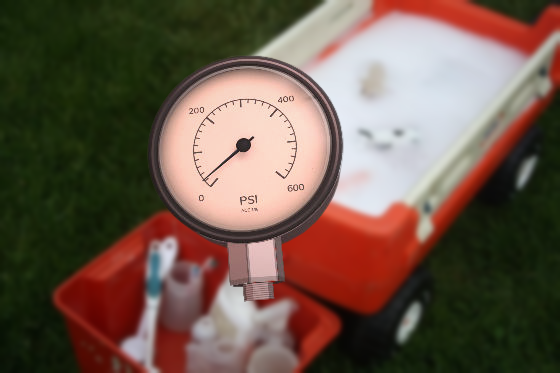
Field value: 20 psi
